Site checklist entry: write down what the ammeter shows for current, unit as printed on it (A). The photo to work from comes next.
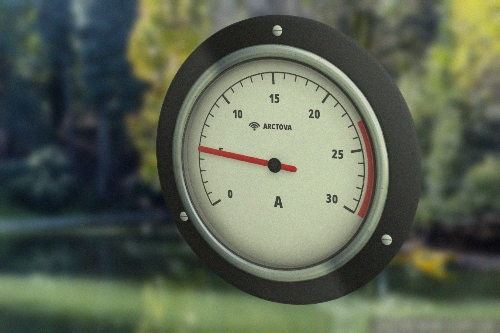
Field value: 5 A
